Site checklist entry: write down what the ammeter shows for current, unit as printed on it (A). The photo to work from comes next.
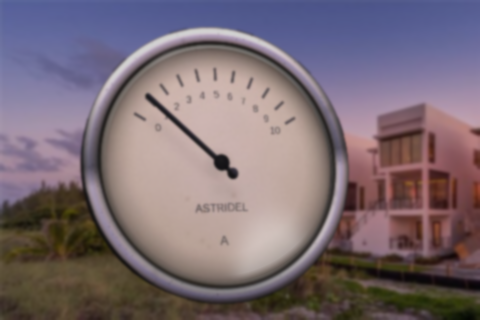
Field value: 1 A
